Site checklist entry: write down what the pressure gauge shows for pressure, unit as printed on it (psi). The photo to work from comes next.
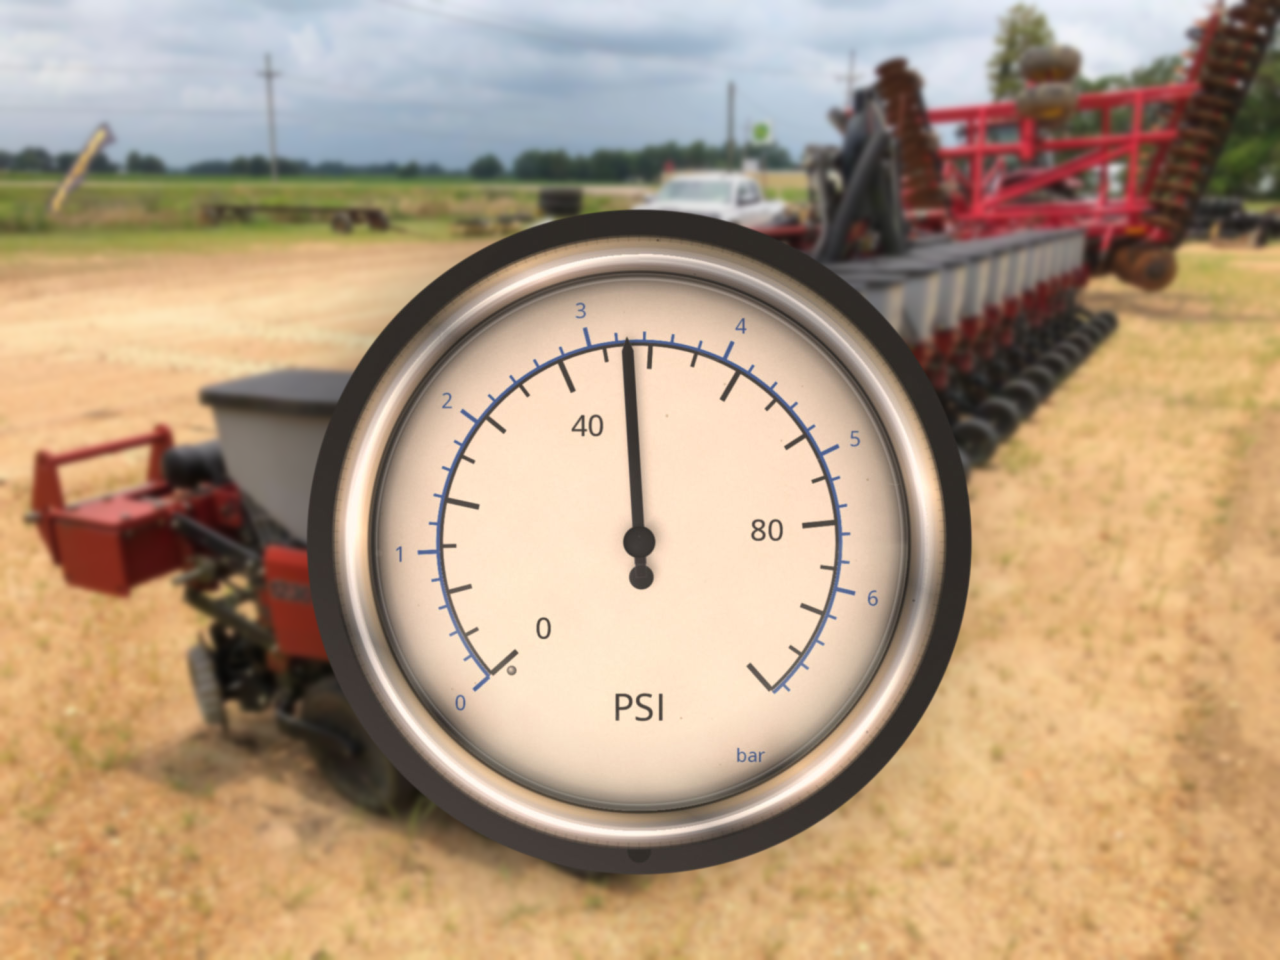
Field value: 47.5 psi
